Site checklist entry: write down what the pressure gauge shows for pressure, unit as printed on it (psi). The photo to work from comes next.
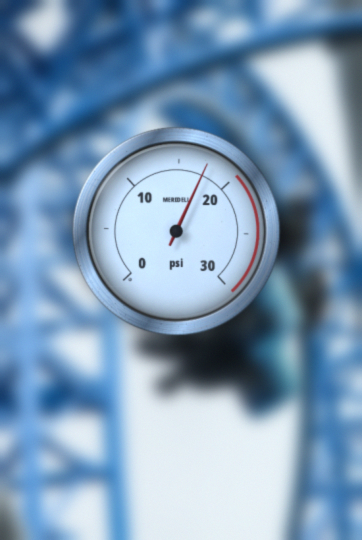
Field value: 17.5 psi
